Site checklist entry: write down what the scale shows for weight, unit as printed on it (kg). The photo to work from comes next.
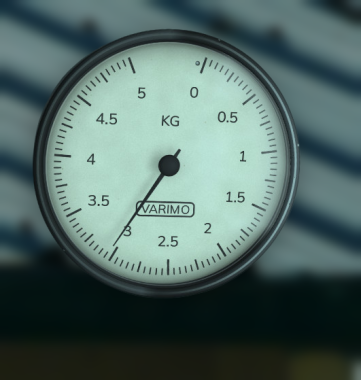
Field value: 3.05 kg
